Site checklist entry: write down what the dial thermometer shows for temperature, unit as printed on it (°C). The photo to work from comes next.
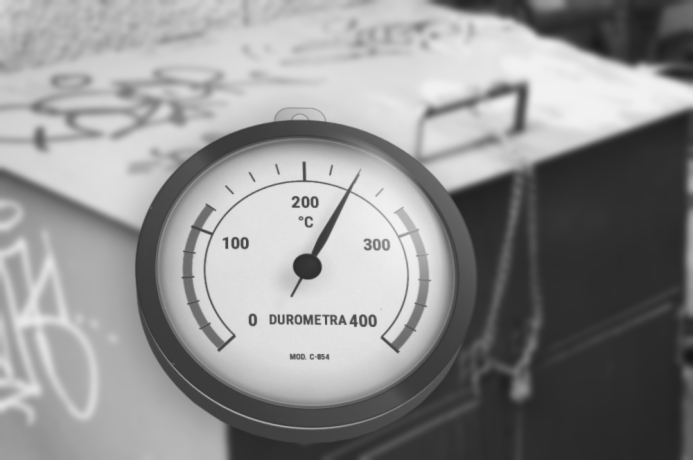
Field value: 240 °C
